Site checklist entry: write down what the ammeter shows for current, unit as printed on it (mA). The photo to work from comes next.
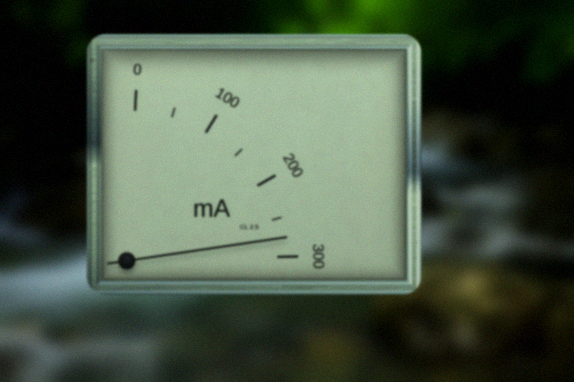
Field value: 275 mA
